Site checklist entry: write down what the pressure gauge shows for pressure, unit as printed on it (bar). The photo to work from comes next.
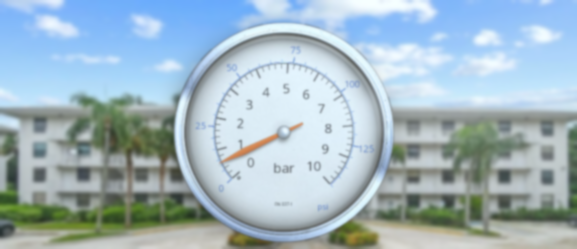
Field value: 0.6 bar
